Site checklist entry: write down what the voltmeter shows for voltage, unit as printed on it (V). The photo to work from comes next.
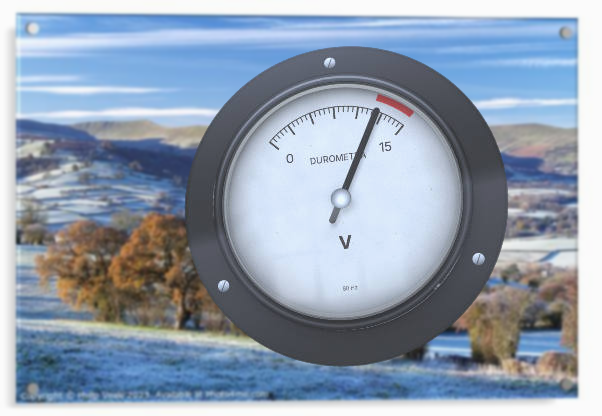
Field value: 12 V
